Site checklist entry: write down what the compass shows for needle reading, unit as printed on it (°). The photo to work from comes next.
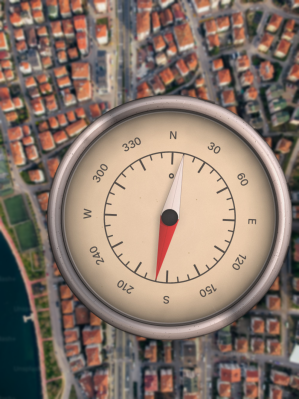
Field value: 190 °
